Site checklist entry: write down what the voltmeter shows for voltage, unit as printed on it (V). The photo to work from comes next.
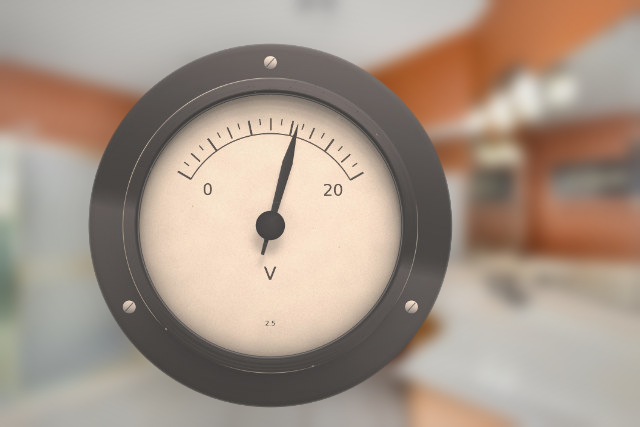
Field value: 12.5 V
